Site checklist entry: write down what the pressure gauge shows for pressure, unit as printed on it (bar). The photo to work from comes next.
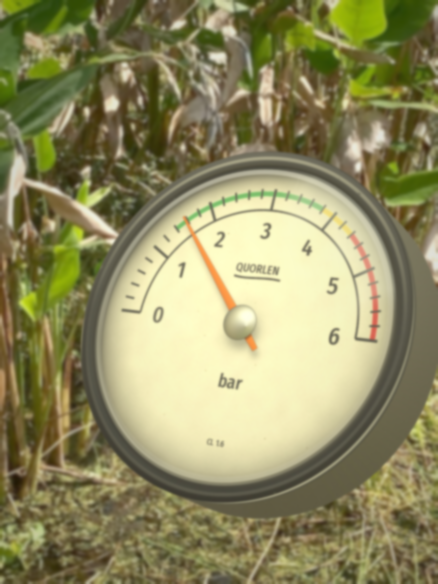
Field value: 1.6 bar
